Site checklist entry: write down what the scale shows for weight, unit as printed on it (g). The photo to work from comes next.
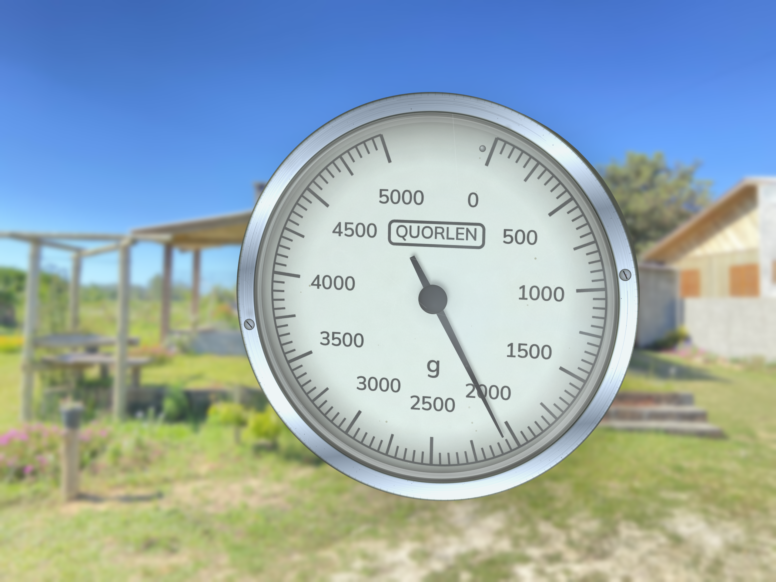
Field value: 2050 g
